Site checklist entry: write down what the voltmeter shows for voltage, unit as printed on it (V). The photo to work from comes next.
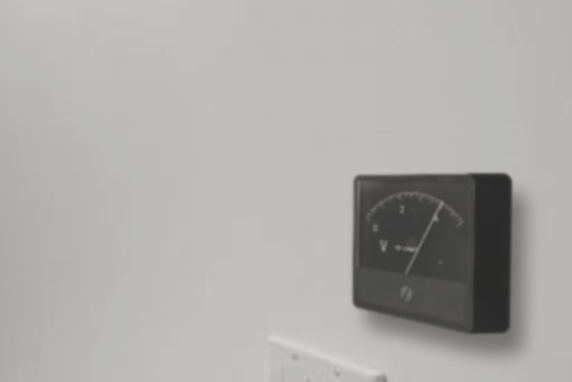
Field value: 4 V
